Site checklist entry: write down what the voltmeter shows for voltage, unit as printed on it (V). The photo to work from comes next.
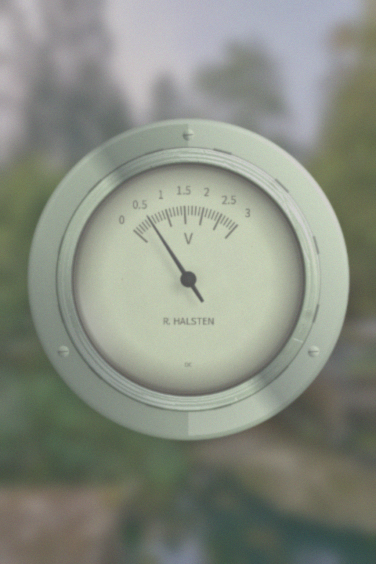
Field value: 0.5 V
